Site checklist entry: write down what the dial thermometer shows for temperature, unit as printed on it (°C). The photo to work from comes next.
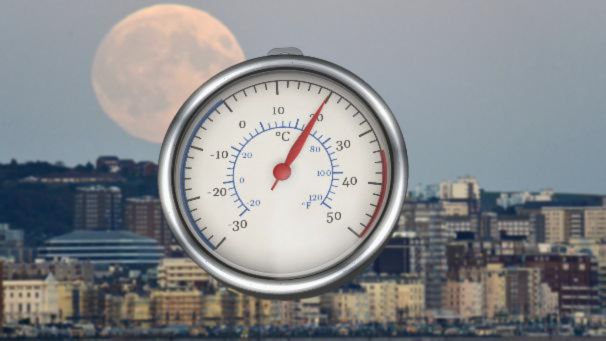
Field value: 20 °C
